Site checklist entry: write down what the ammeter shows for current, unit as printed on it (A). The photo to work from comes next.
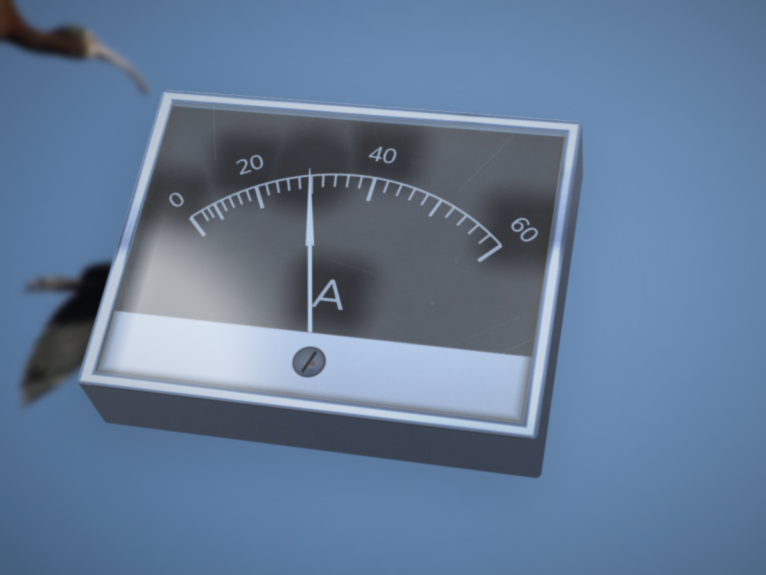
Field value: 30 A
